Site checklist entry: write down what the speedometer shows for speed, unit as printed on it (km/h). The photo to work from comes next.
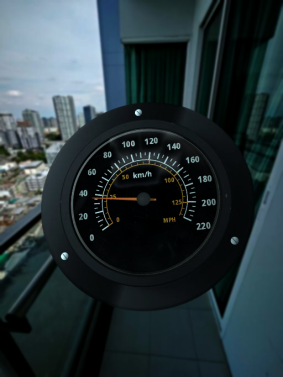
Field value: 35 km/h
